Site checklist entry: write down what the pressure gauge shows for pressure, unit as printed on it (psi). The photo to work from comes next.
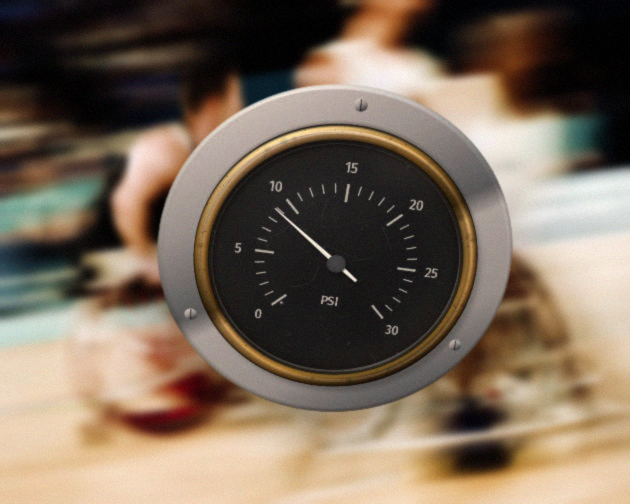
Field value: 9 psi
